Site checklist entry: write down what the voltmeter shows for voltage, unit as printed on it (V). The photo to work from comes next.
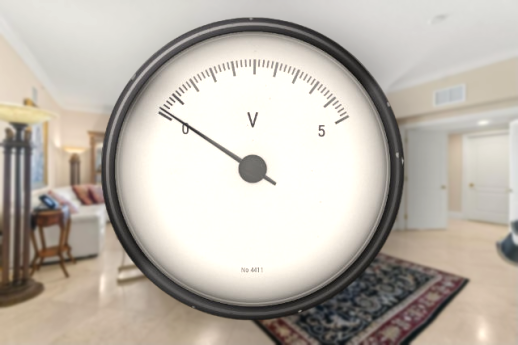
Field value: 0.1 V
